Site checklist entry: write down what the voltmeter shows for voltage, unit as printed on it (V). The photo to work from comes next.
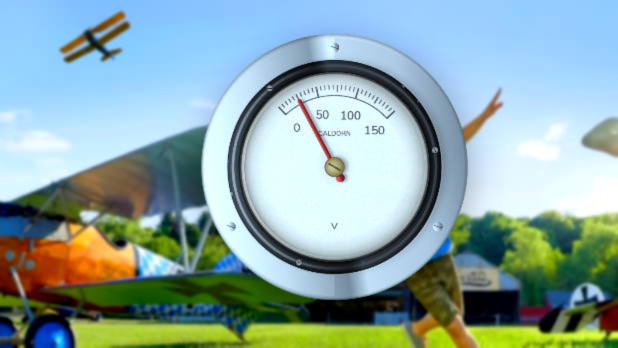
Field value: 25 V
